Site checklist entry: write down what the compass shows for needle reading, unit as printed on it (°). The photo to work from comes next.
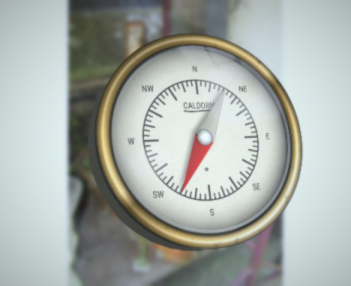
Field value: 210 °
